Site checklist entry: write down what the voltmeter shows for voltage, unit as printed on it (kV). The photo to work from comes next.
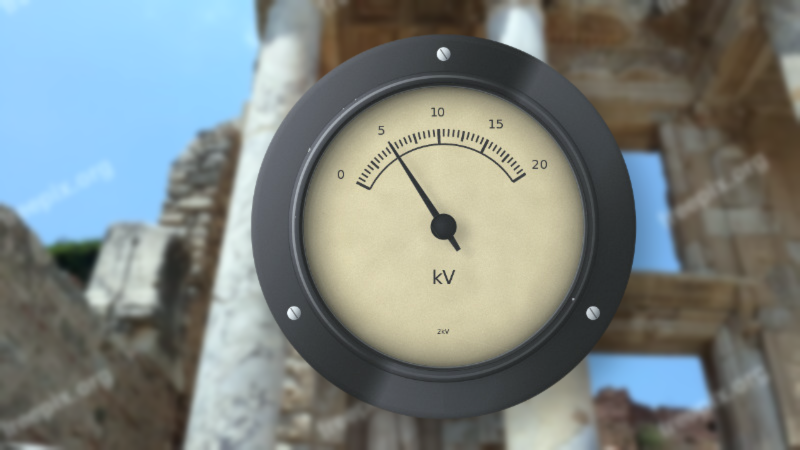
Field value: 5 kV
